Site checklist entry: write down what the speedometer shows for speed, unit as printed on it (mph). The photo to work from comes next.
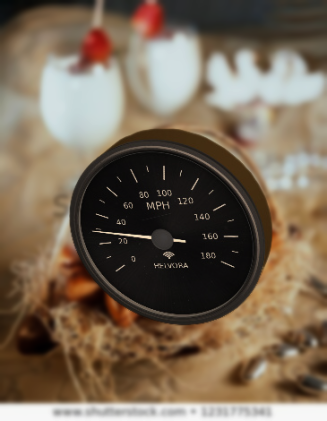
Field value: 30 mph
